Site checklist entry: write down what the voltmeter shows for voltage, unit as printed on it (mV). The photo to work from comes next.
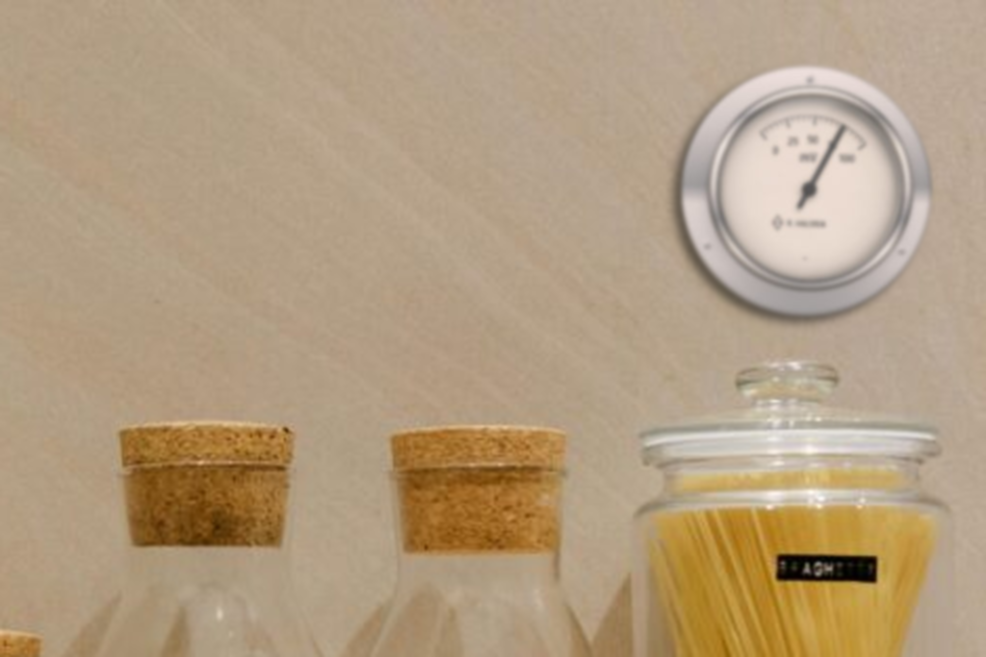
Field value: 75 mV
